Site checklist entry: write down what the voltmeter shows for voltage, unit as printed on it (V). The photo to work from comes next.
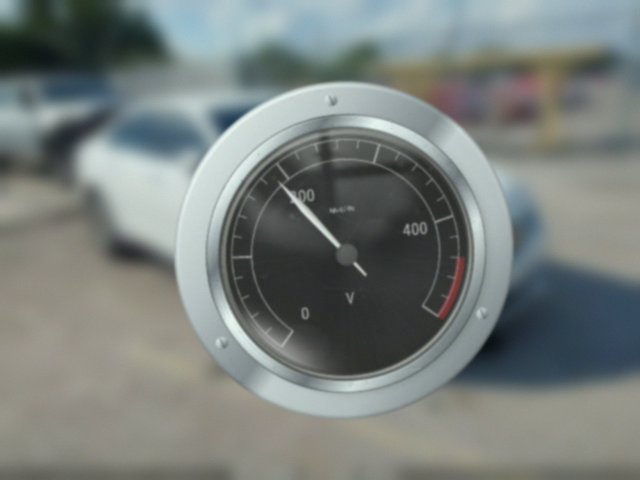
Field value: 190 V
